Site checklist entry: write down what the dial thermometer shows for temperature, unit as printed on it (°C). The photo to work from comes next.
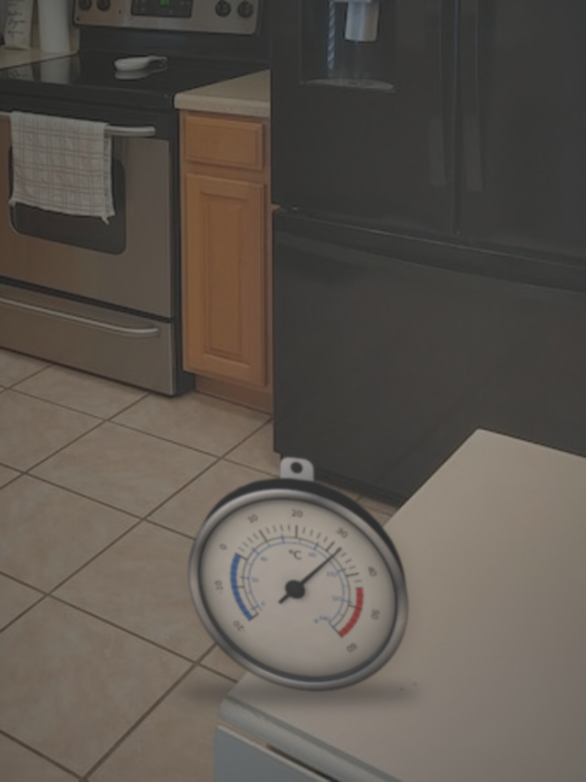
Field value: 32 °C
